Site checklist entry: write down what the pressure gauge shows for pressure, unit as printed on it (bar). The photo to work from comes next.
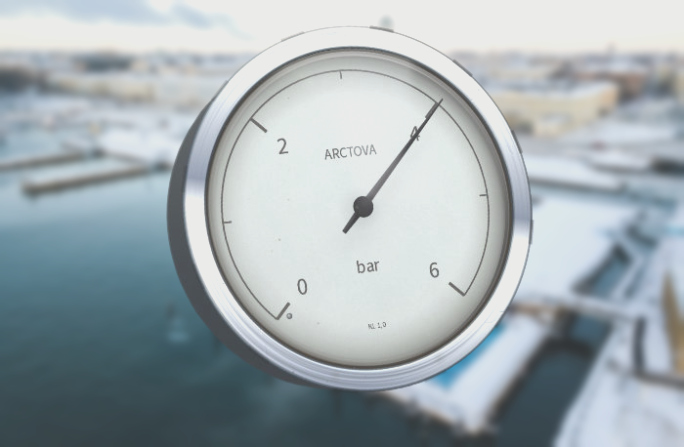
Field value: 4 bar
